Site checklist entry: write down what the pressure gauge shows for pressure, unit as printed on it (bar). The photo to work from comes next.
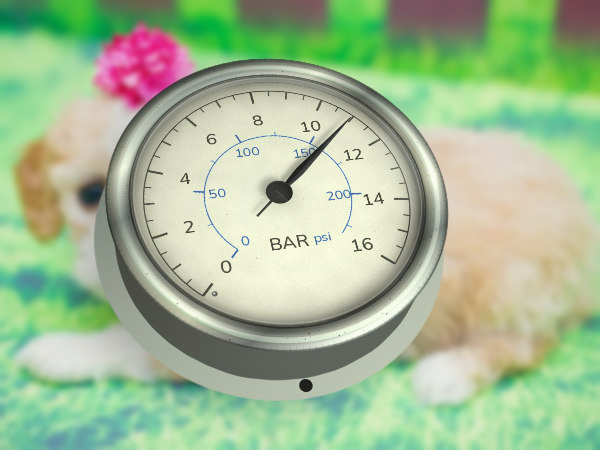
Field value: 11 bar
